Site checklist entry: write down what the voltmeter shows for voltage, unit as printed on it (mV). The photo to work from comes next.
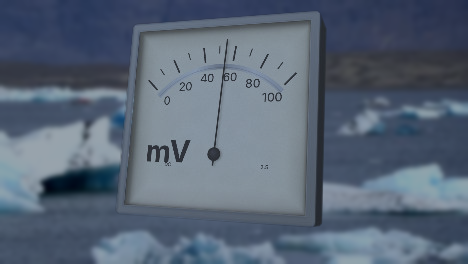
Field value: 55 mV
